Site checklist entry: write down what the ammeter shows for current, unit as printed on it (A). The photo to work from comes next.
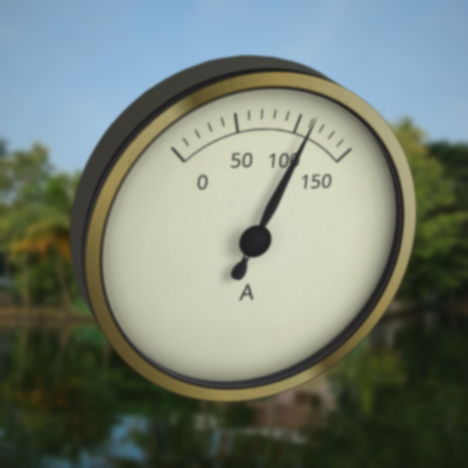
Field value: 110 A
